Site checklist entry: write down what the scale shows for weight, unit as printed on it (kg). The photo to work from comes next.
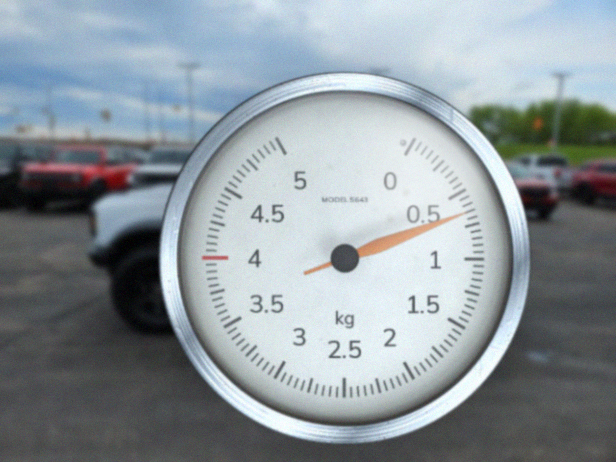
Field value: 0.65 kg
